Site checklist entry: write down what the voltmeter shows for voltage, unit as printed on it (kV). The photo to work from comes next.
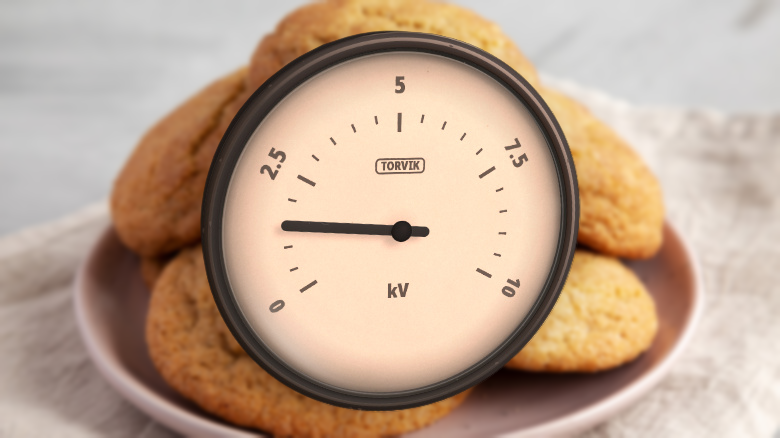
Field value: 1.5 kV
